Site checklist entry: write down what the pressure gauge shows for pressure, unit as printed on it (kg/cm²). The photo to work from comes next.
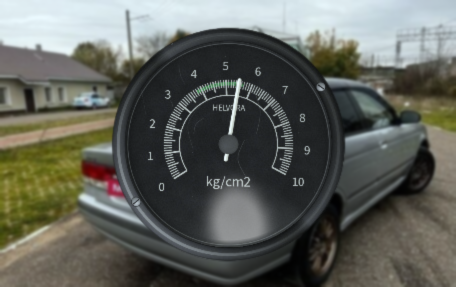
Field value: 5.5 kg/cm²
